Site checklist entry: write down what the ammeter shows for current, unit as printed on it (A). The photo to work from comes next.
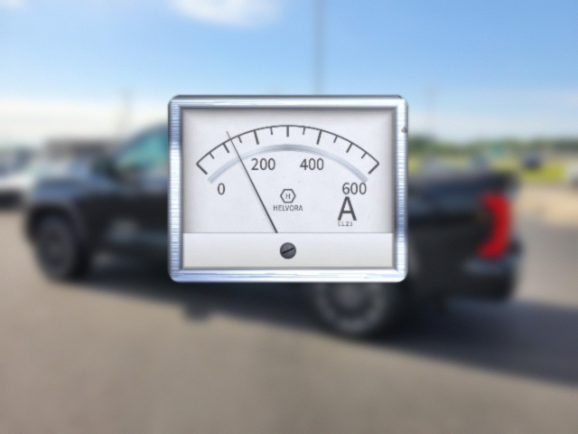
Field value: 125 A
